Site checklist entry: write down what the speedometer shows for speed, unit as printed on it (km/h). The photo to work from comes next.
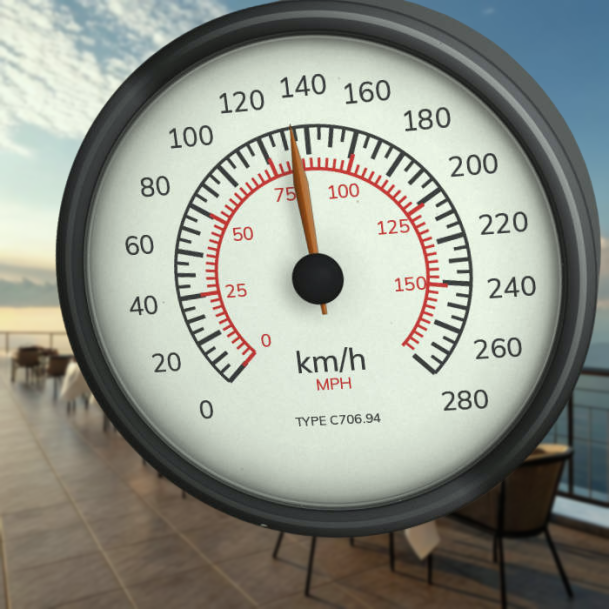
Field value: 135 km/h
